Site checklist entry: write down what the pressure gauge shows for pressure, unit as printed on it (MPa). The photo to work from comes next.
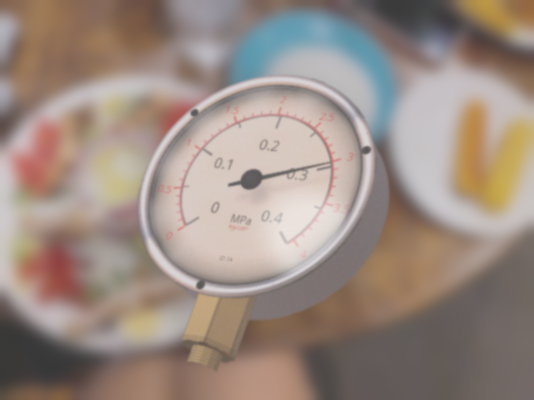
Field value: 0.3 MPa
